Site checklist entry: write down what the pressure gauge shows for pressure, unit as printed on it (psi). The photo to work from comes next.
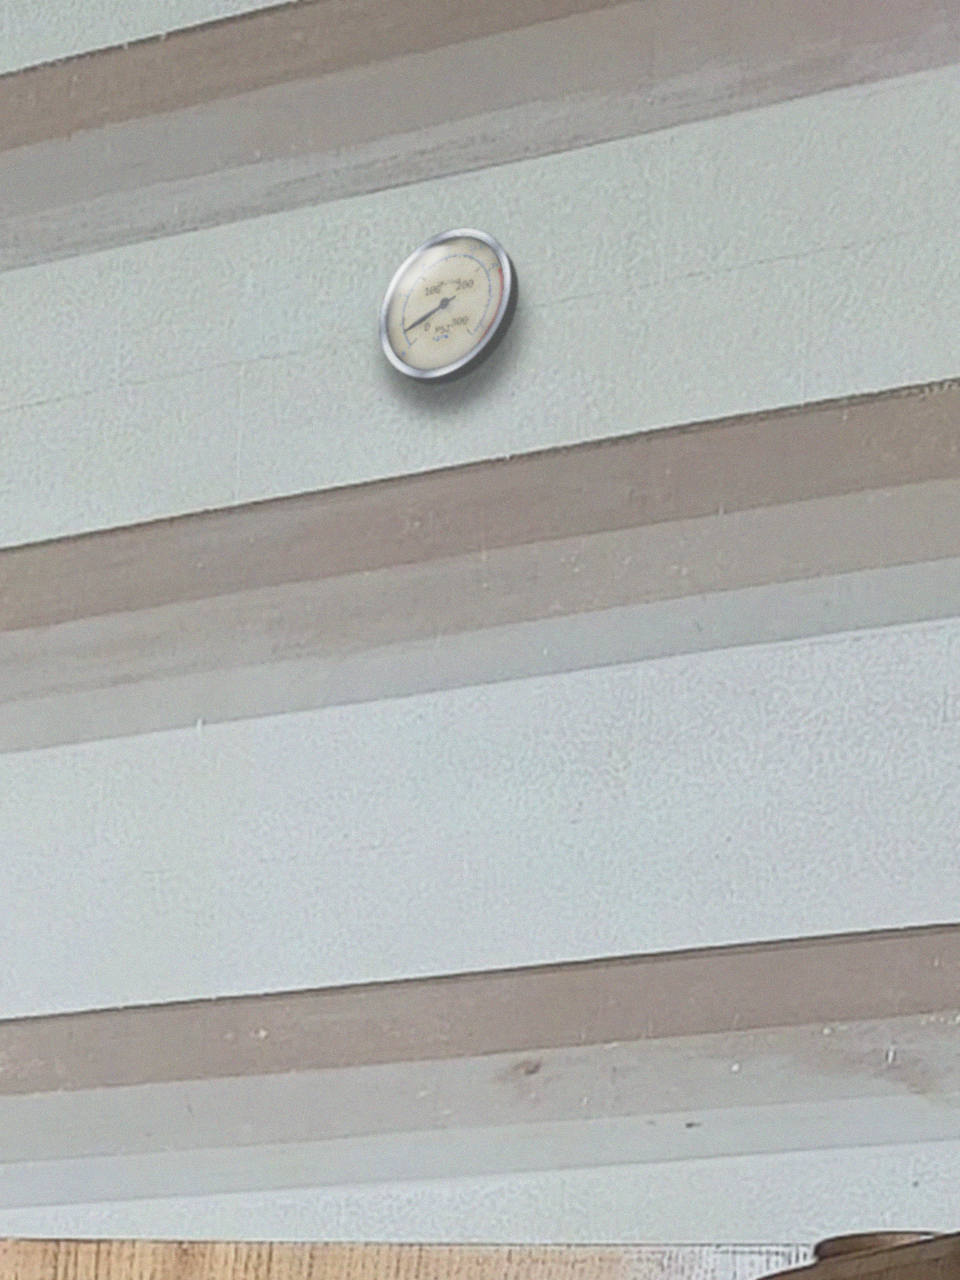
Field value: 20 psi
